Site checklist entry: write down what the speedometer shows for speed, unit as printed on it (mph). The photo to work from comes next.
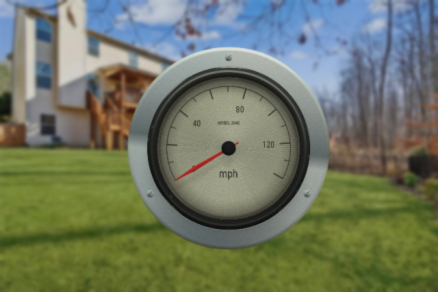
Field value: 0 mph
